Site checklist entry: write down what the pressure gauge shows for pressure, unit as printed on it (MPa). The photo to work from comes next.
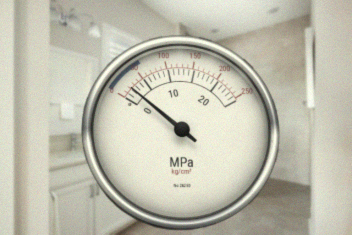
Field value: 2 MPa
